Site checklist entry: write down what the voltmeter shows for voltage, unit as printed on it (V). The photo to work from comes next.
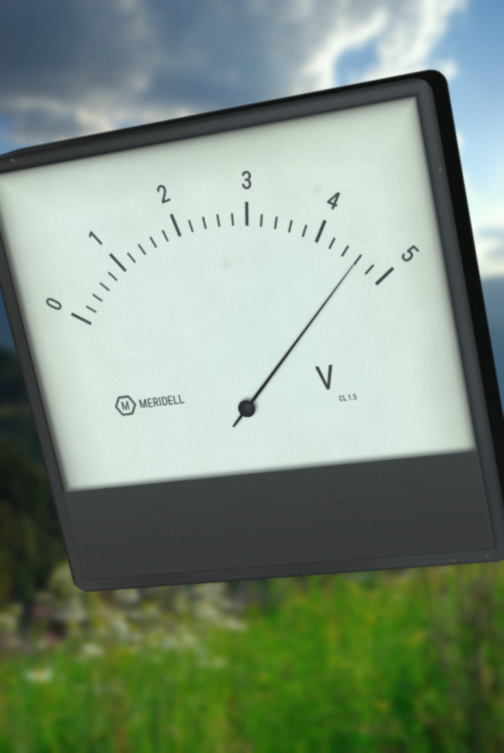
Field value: 4.6 V
